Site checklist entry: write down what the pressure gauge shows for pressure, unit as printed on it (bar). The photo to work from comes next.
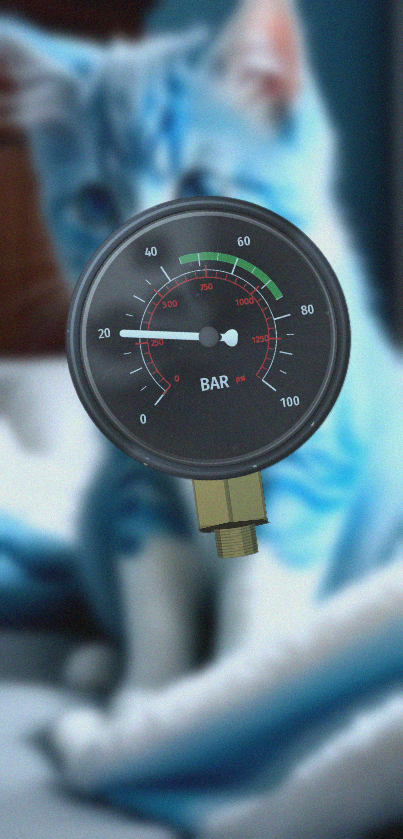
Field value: 20 bar
